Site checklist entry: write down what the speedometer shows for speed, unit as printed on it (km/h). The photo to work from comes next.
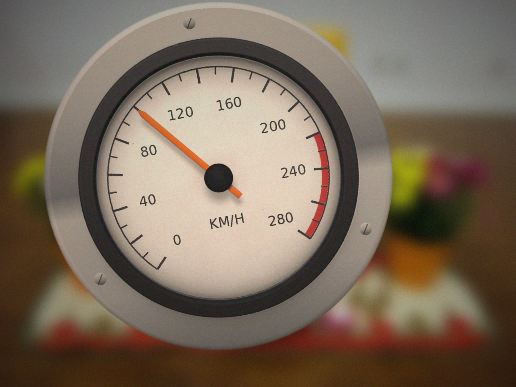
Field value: 100 km/h
